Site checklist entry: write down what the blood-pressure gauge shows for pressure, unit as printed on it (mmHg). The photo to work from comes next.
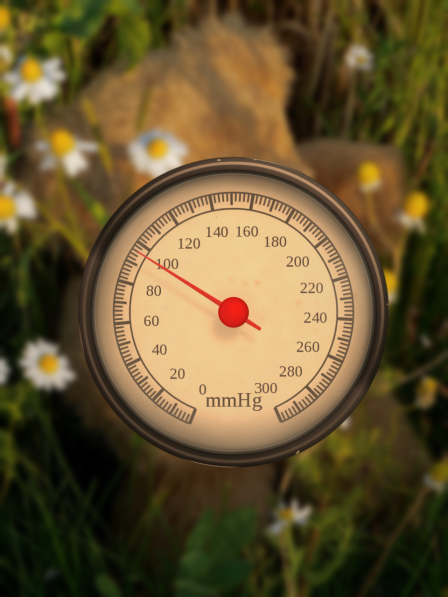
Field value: 96 mmHg
